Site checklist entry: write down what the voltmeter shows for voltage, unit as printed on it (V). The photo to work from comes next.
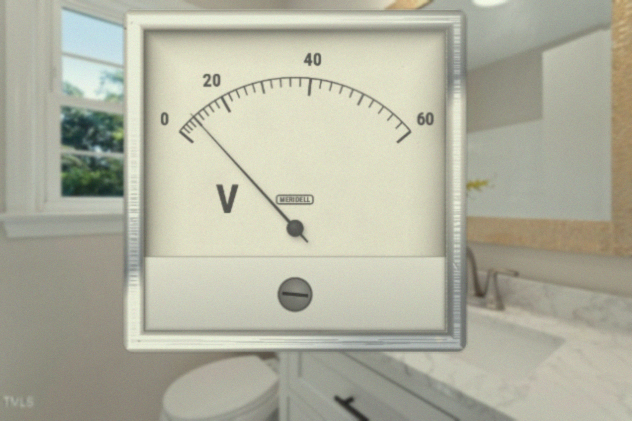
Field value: 10 V
